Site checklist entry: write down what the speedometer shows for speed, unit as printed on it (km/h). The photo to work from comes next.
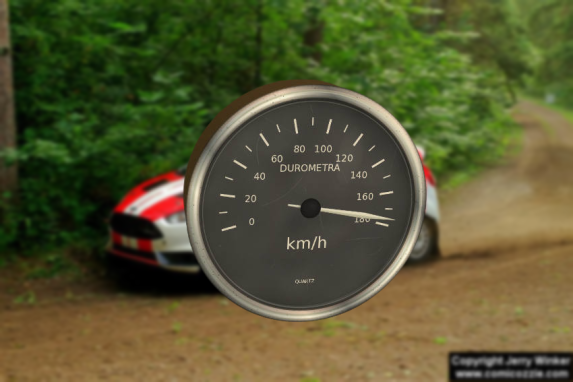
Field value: 175 km/h
